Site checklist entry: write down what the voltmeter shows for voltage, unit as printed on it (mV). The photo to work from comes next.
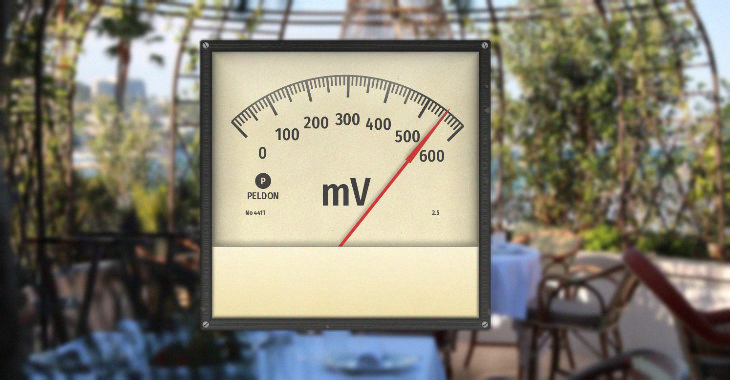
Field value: 550 mV
